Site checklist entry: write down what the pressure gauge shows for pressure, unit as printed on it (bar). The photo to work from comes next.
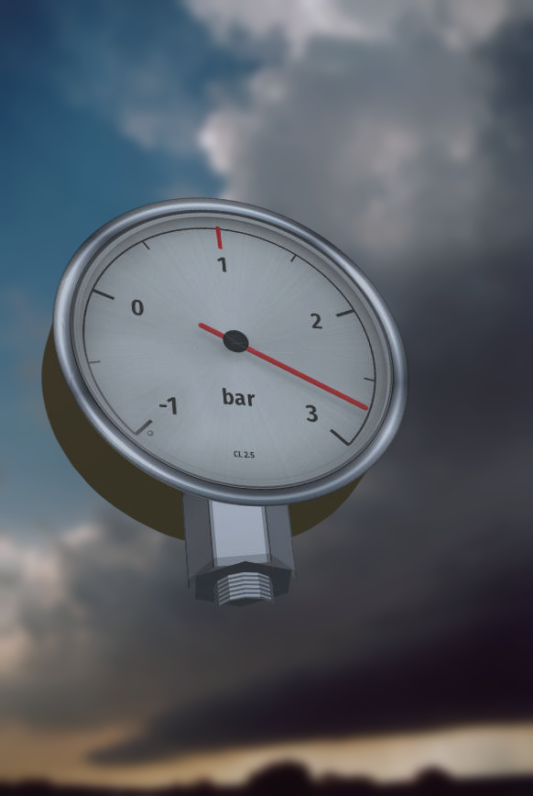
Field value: 2.75 bar
